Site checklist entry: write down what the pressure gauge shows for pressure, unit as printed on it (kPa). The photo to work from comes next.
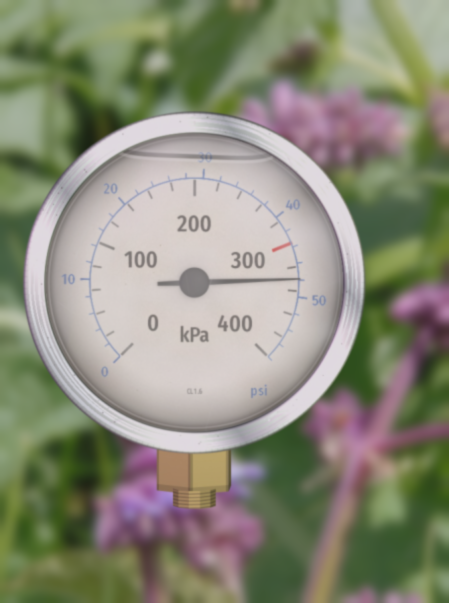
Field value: 330 kPa
